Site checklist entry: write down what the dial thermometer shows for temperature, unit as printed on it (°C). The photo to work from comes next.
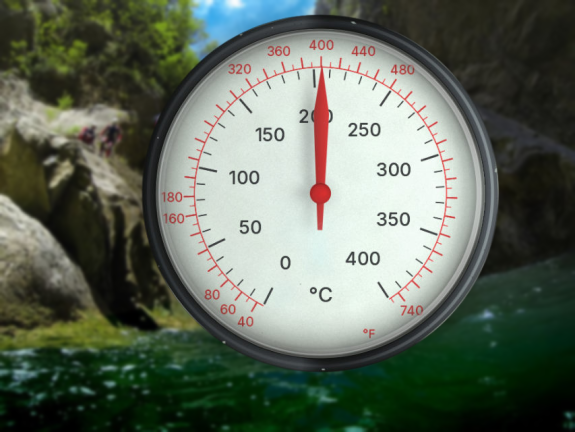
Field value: 205 °C
